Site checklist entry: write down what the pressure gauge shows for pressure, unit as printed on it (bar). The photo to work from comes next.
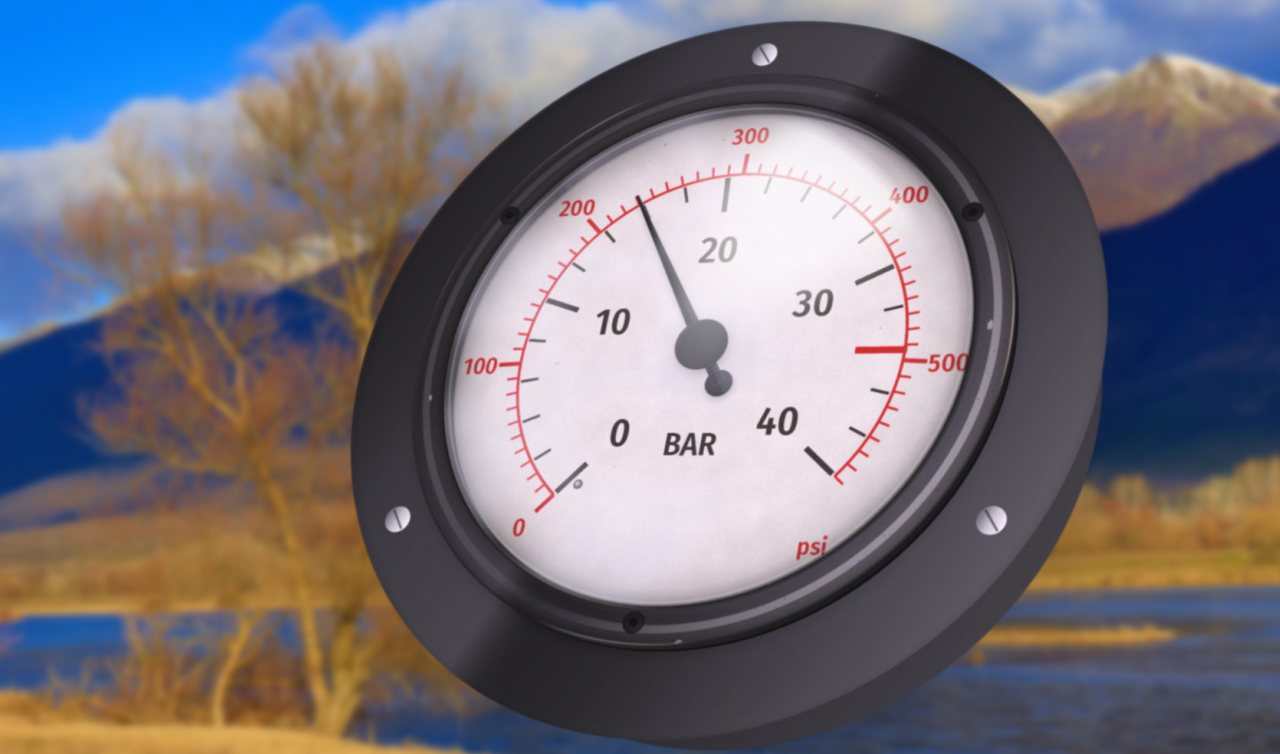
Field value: 16 bar
